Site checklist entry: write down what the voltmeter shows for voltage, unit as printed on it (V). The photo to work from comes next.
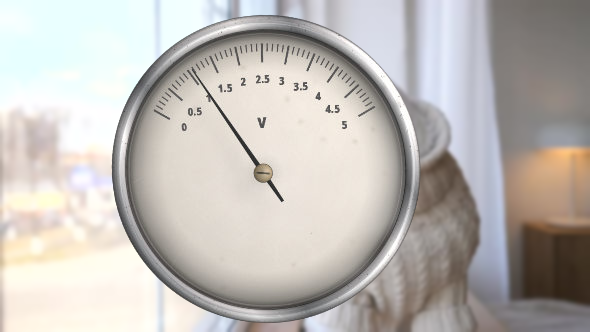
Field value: 1.1 V
